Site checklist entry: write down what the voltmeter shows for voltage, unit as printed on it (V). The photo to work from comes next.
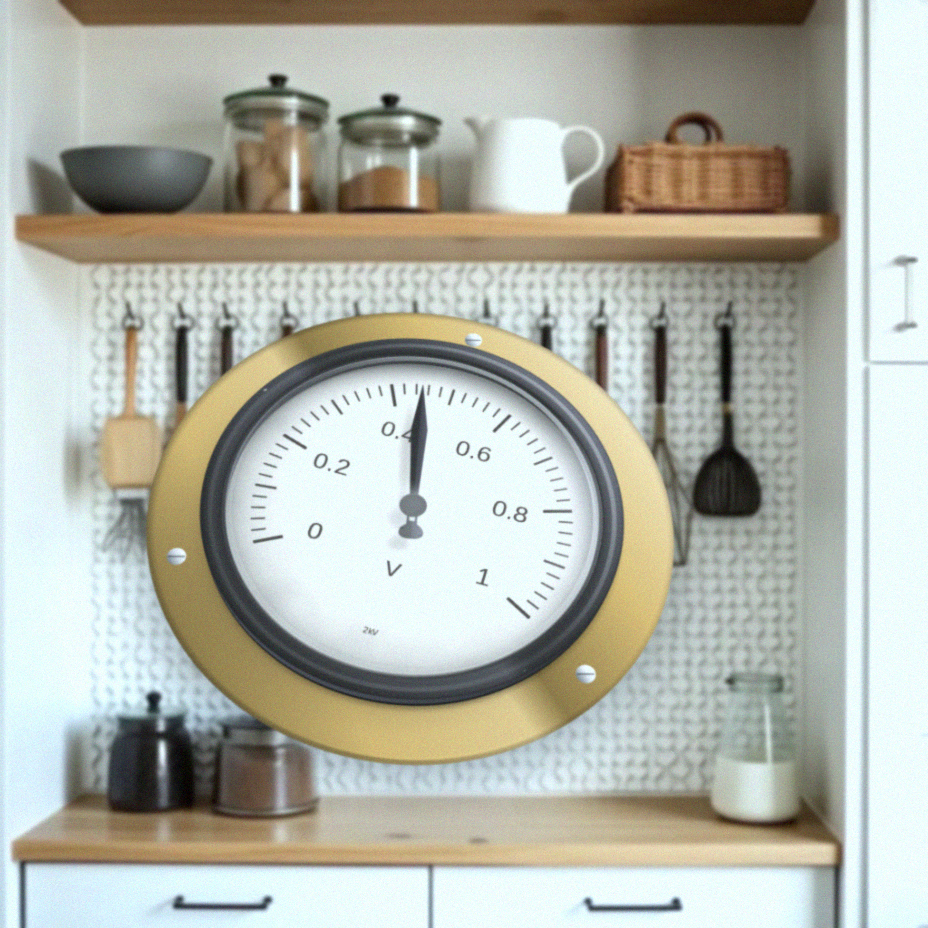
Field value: 0.45 V
